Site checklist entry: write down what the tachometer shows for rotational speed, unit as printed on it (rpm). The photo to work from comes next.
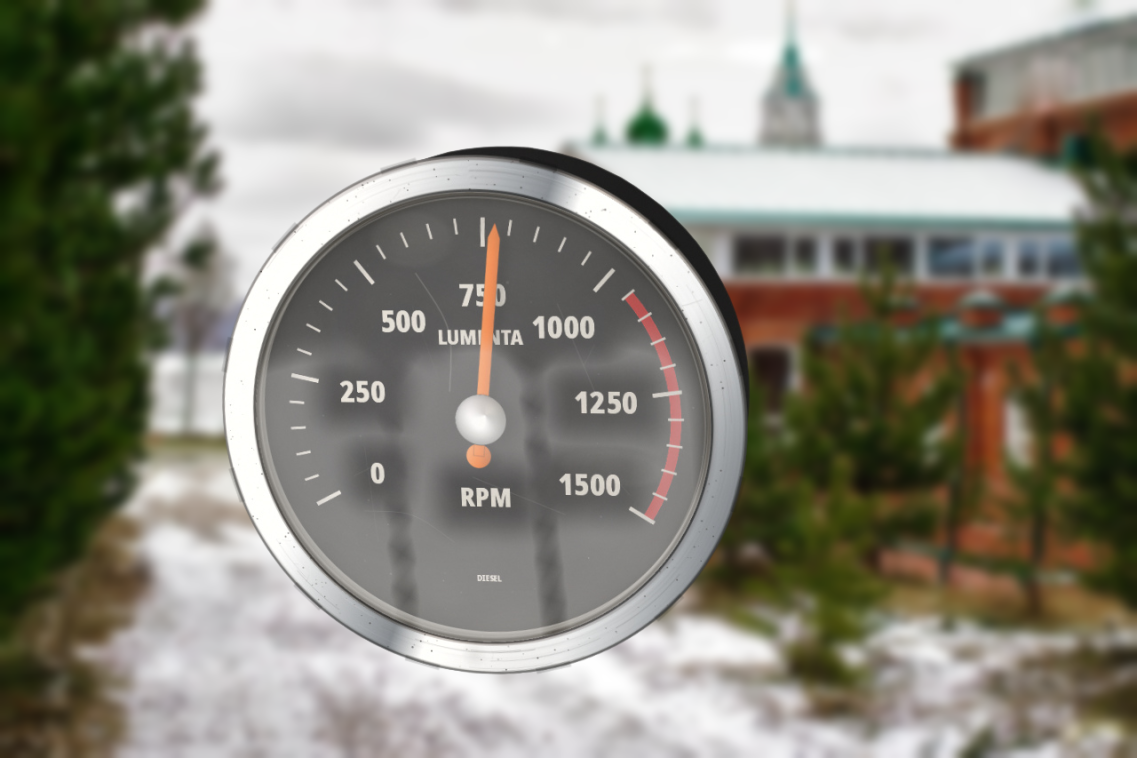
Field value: 775 rpm
